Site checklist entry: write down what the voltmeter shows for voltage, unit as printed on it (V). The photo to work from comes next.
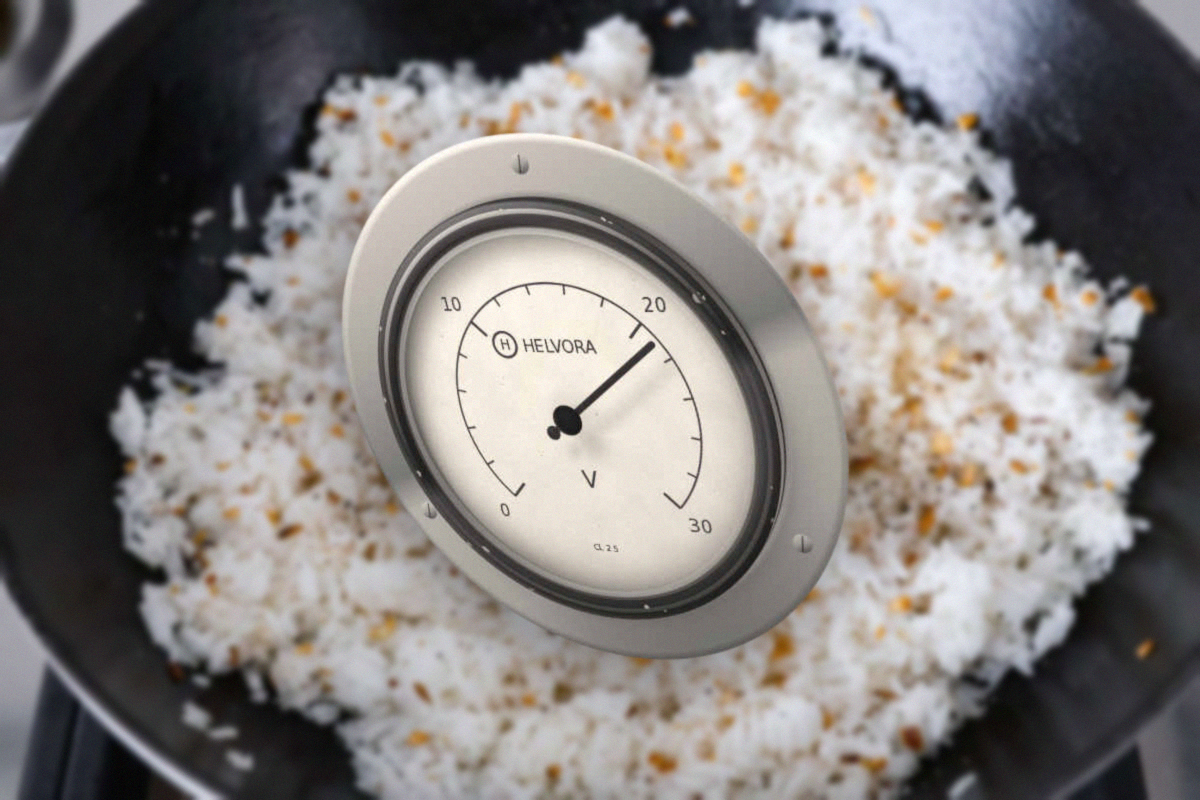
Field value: 21 V
